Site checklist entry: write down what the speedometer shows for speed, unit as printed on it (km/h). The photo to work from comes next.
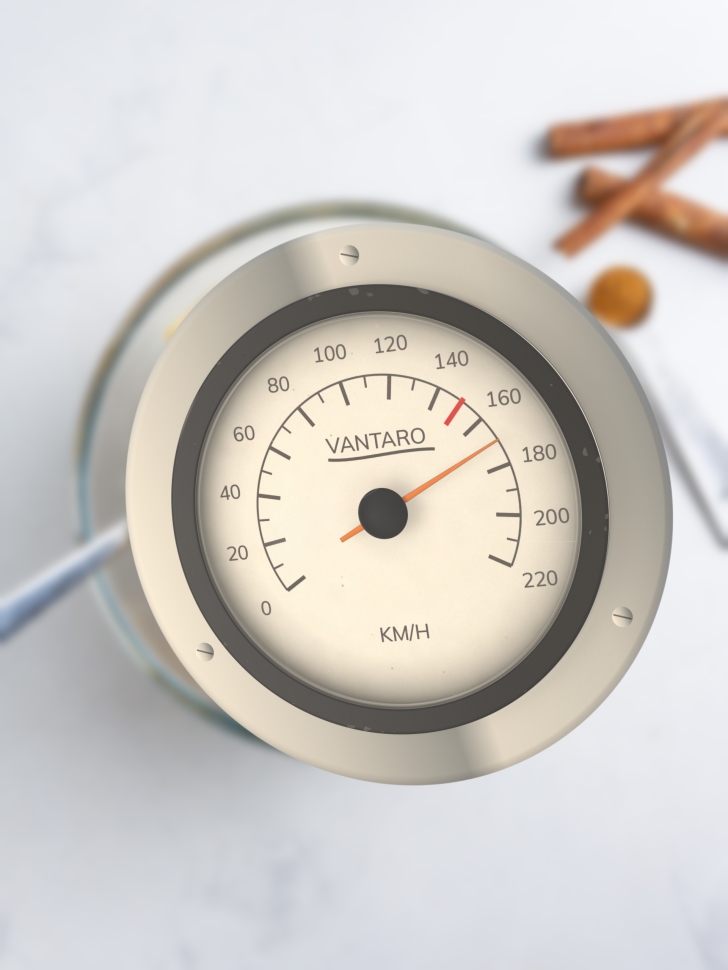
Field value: 170 km/h
